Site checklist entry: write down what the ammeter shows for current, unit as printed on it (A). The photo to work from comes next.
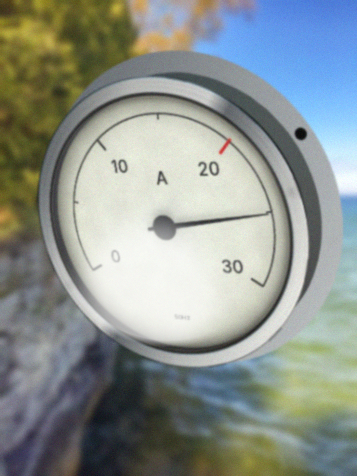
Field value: 25 A
